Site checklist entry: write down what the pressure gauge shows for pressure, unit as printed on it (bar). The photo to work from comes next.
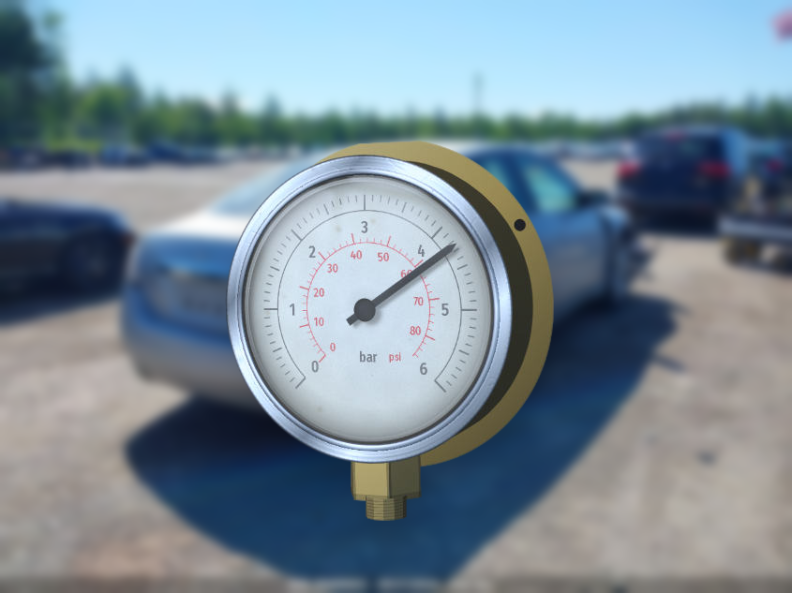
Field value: 4.25 bar
